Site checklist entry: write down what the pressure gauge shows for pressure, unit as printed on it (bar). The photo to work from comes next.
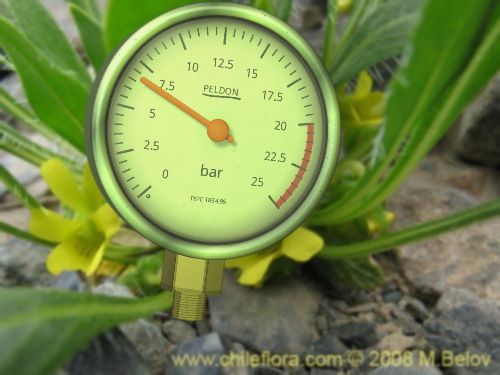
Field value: 6.75 bar
